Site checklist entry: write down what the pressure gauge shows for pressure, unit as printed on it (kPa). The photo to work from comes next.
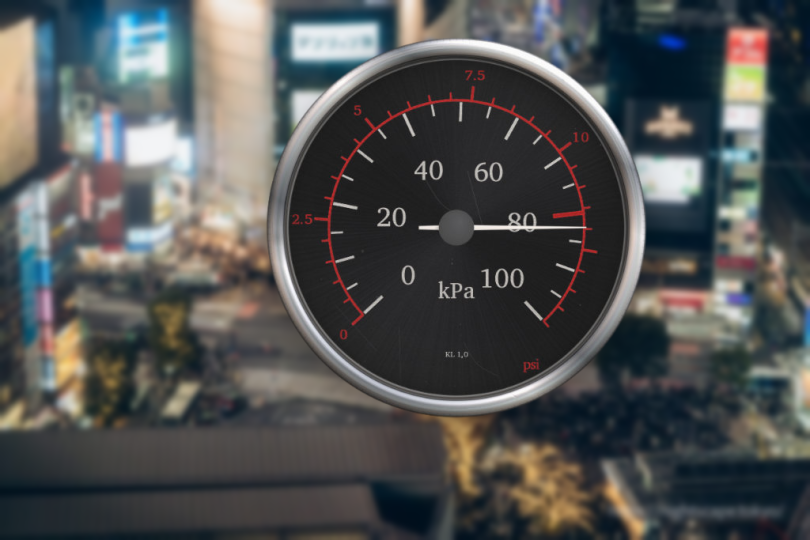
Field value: 82.5 kPa
